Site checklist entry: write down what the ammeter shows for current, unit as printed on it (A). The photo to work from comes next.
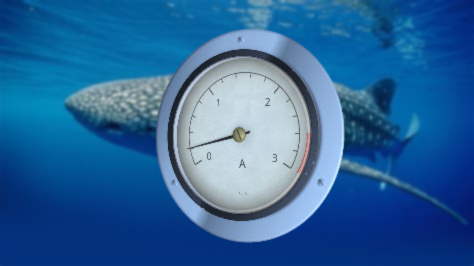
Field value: 0.2 A
